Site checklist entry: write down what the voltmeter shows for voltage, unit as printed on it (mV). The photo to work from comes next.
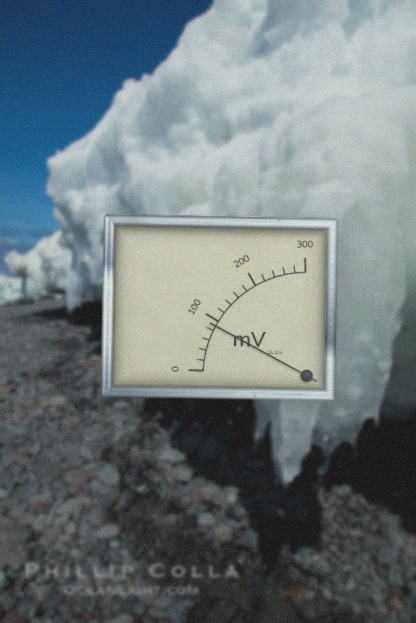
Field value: 90 mV
